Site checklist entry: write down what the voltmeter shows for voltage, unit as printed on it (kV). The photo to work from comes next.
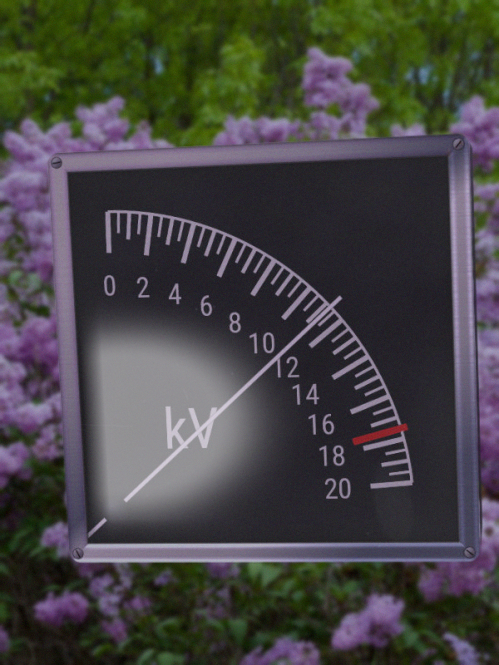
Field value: 11.25 kV
